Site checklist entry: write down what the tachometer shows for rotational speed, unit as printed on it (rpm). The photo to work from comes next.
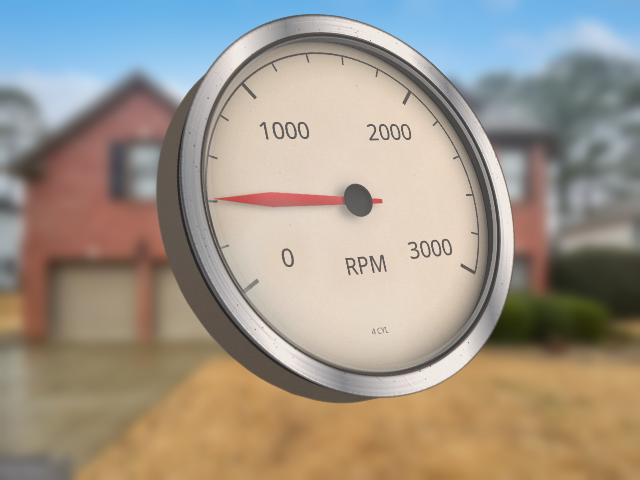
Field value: 400 rpm
